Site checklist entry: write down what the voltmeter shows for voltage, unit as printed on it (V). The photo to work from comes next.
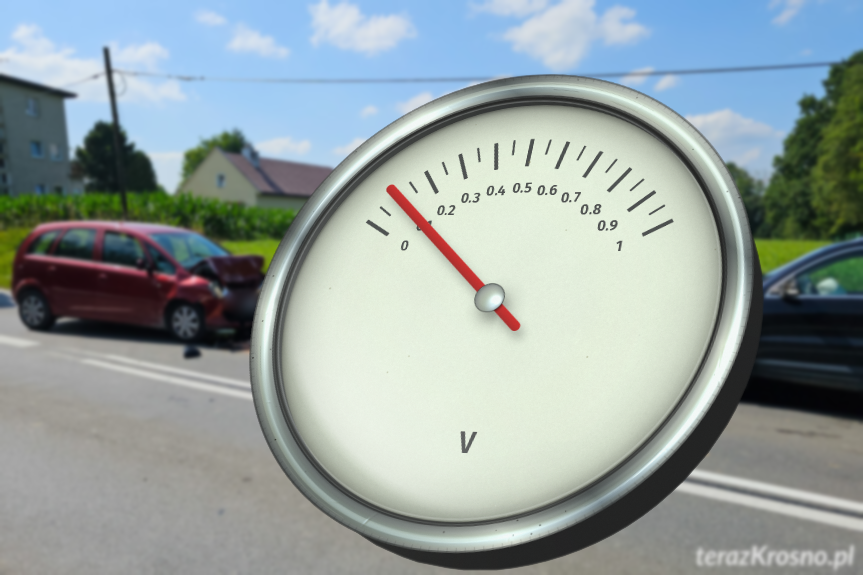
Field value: 0.1 V
